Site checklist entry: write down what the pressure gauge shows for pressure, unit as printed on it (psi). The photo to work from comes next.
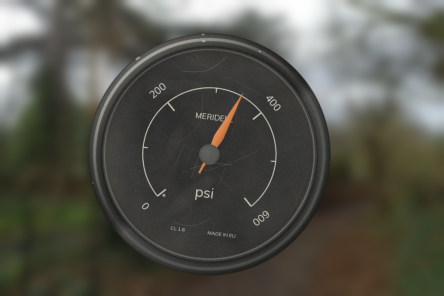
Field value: 350 psi
